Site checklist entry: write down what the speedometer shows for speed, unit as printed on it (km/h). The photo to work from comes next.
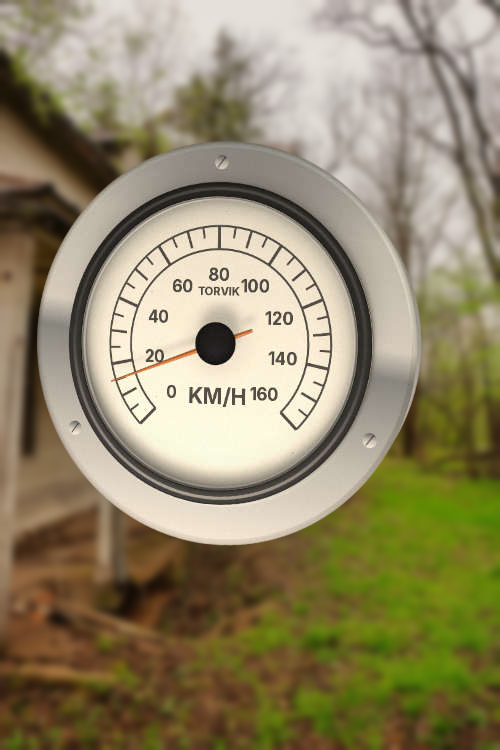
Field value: 15 km/h
